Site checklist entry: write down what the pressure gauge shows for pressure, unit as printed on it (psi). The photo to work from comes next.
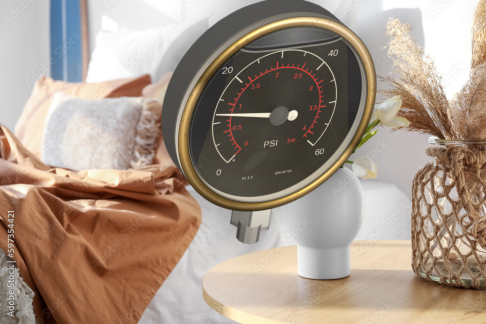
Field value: 12.5 psi
